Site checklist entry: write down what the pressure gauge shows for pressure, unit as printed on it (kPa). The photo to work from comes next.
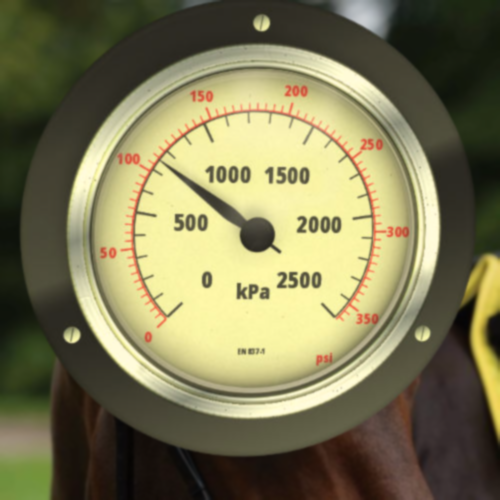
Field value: 750 kPa
